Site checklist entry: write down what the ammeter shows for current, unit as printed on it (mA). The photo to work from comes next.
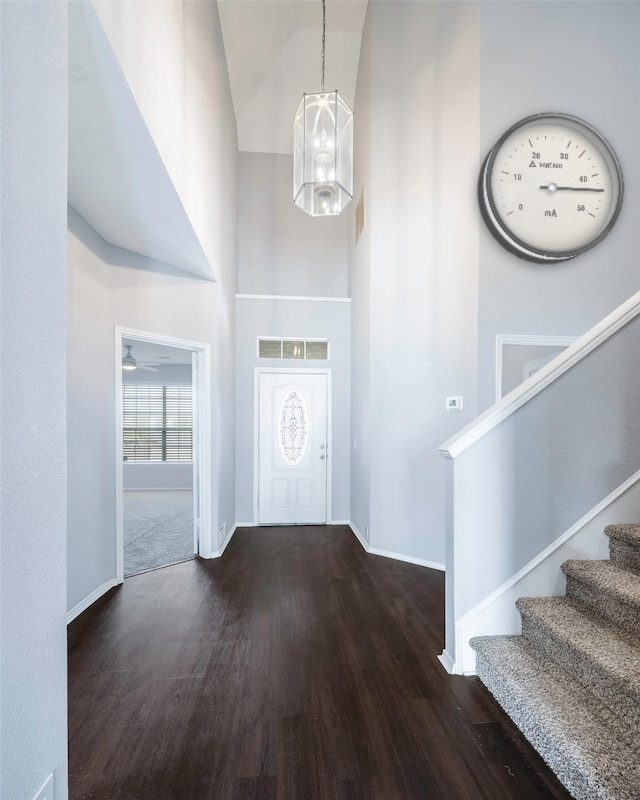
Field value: 44 mA
